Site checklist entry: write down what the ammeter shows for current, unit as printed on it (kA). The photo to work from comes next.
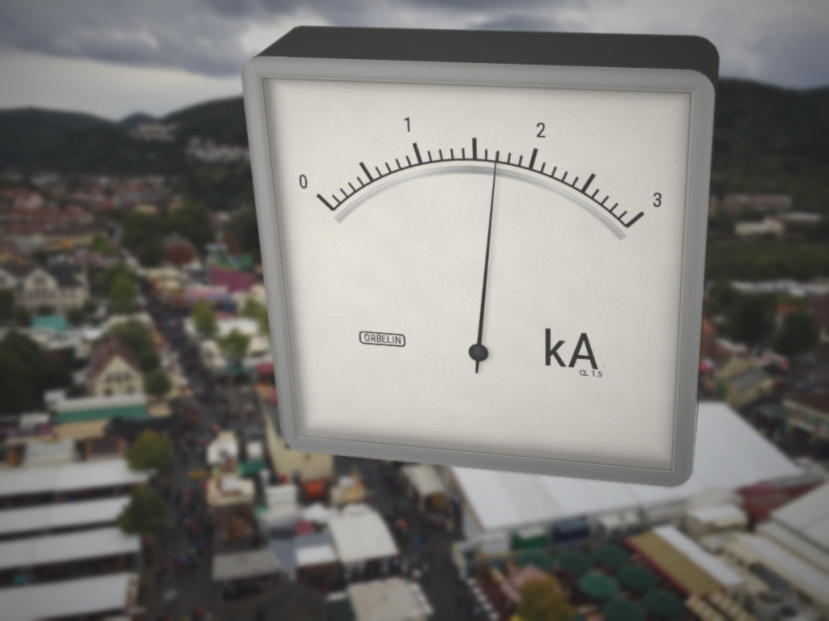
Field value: 1.7 kA
